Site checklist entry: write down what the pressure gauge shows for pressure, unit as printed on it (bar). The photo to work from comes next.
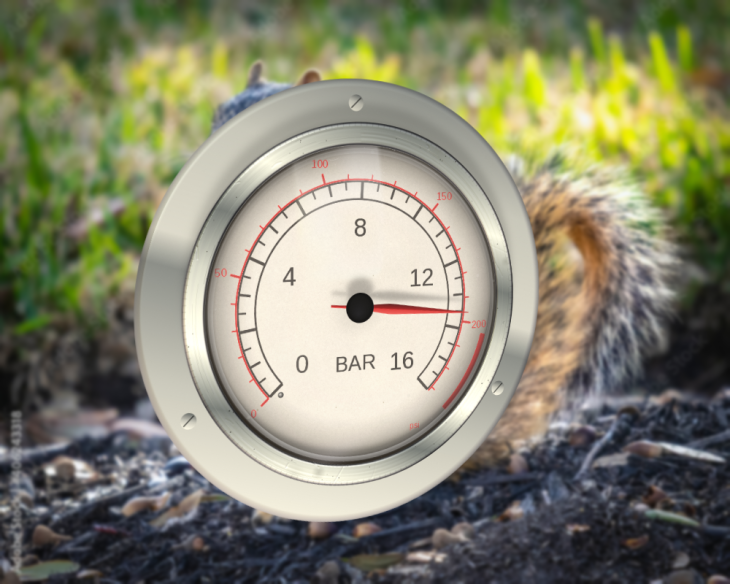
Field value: 13.5 bar
